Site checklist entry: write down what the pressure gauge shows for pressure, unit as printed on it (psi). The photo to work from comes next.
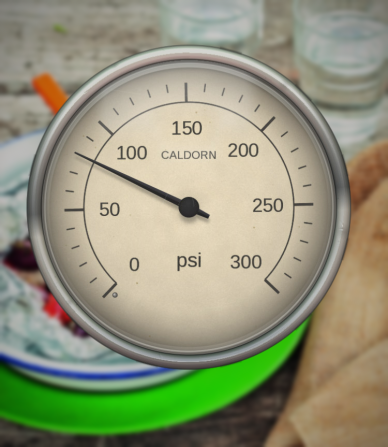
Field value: 80 psi
